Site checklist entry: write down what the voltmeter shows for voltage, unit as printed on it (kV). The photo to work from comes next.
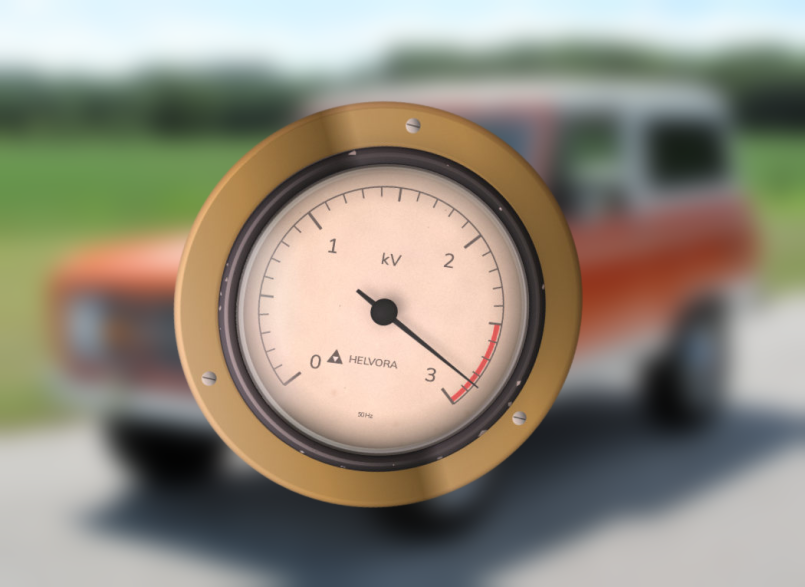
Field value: 2.85 kV
